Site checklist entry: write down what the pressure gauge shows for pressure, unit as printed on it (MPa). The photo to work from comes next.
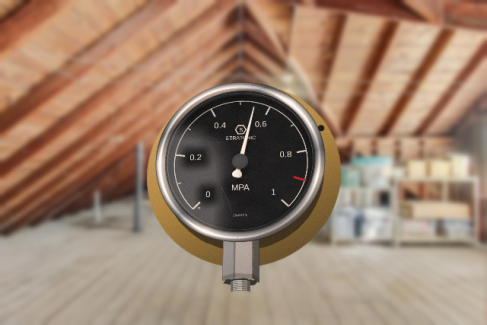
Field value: 0.55 MPa
